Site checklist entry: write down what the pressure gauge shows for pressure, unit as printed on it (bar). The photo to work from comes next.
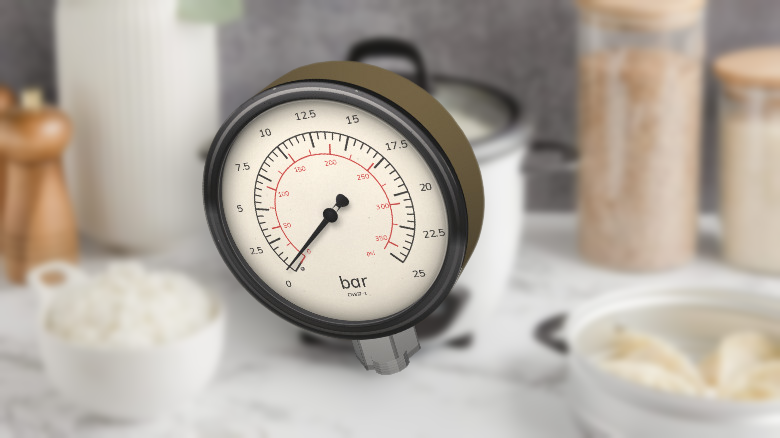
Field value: 0.5 bar
